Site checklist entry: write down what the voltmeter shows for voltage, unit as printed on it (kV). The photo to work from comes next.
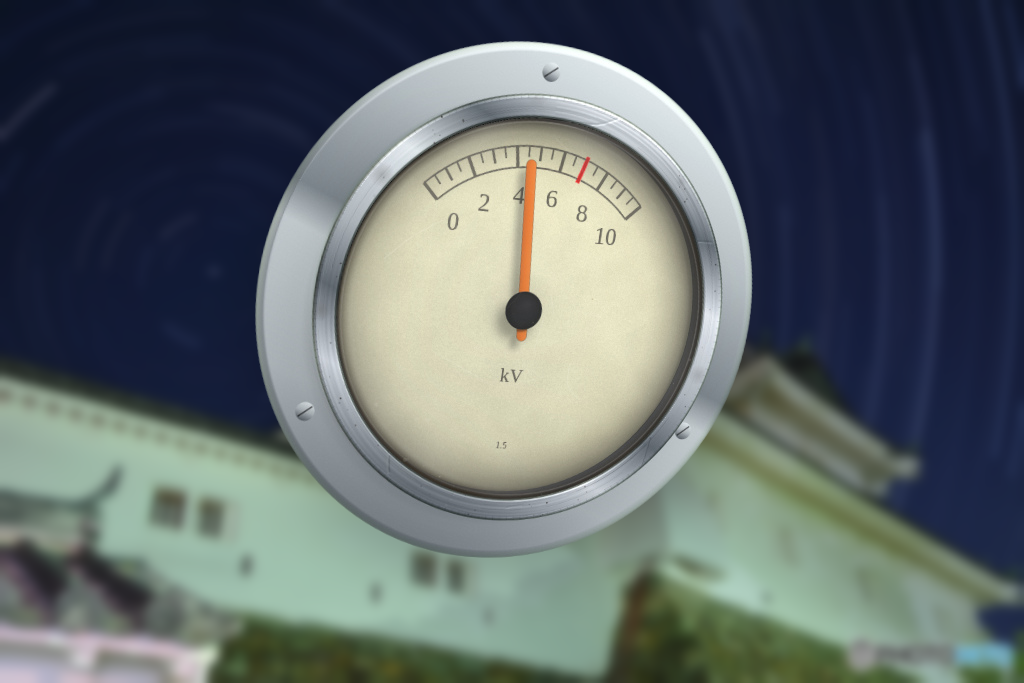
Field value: 4.5 kV
